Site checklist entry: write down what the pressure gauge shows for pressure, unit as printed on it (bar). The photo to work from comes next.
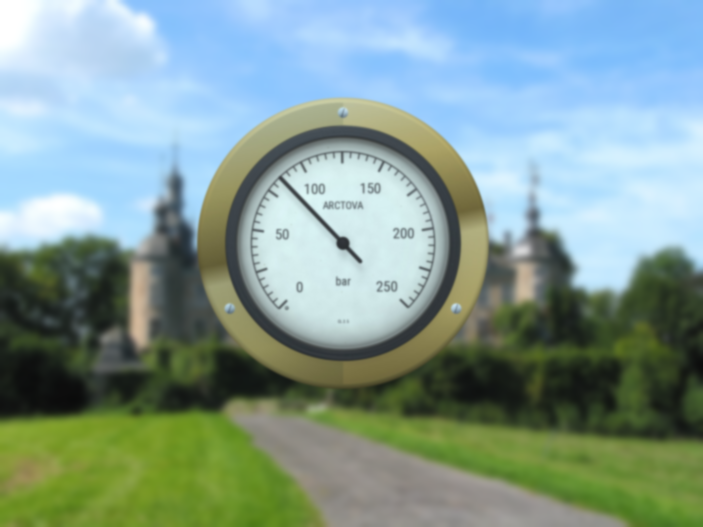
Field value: 85 bar
